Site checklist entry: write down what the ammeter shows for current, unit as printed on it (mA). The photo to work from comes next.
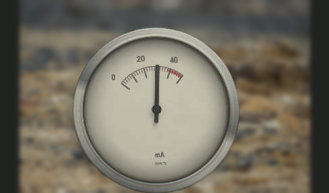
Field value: 30 mA
